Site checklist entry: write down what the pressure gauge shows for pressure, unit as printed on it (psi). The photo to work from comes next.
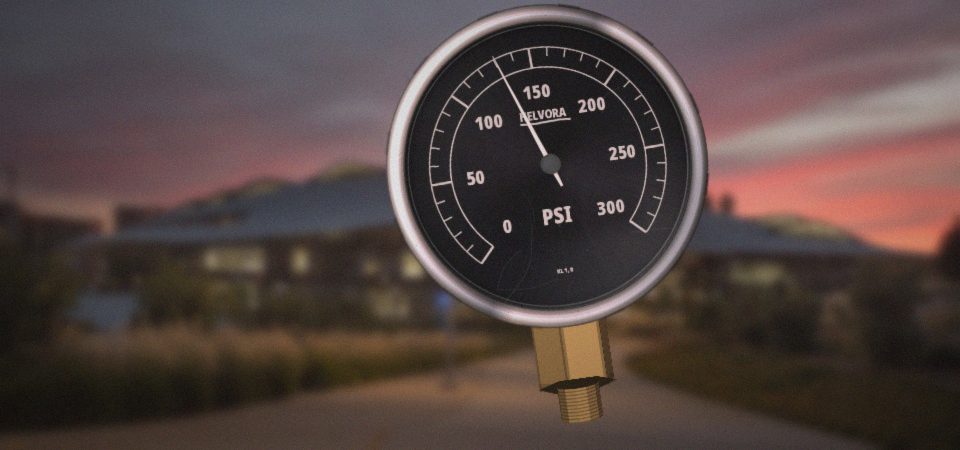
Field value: 130 psi
